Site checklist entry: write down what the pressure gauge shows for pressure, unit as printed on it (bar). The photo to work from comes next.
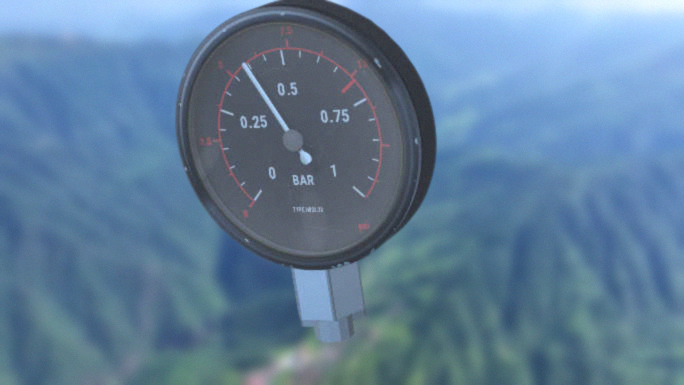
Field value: 0.4 bar
